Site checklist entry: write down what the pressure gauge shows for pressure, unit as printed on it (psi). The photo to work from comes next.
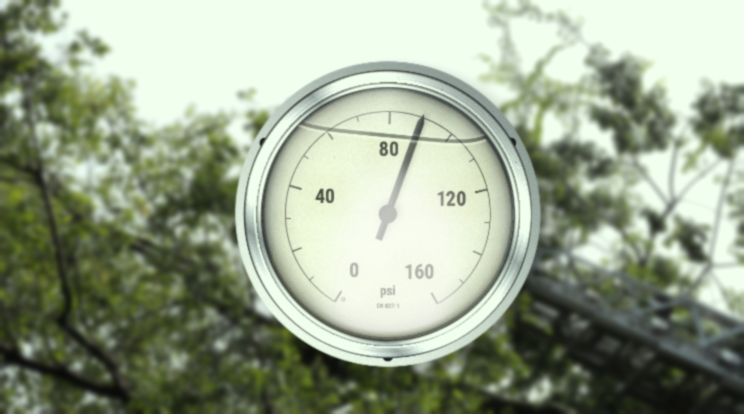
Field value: 90 psi
